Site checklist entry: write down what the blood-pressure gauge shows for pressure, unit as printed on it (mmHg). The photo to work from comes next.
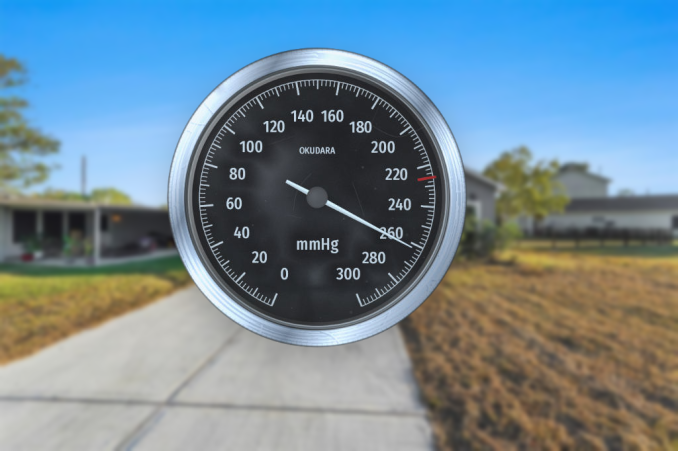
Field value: 262 mmHg
